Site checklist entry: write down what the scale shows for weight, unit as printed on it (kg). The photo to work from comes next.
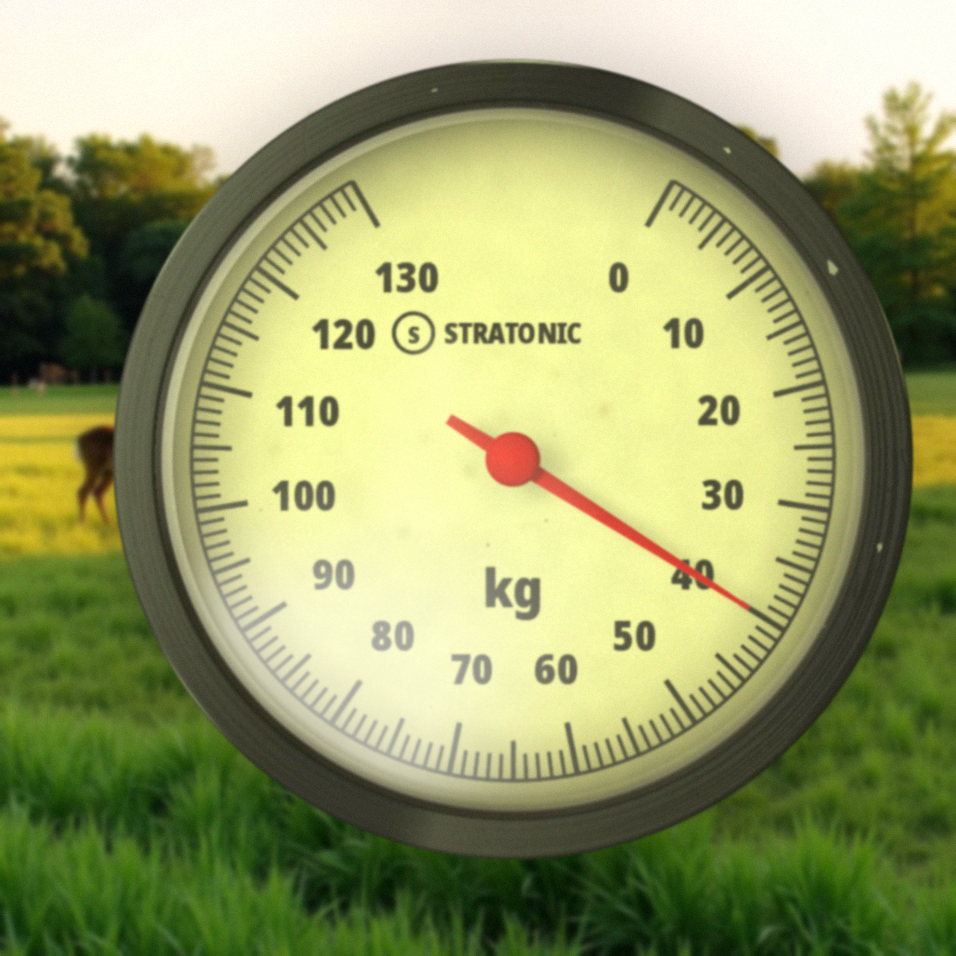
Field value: 40 kg
